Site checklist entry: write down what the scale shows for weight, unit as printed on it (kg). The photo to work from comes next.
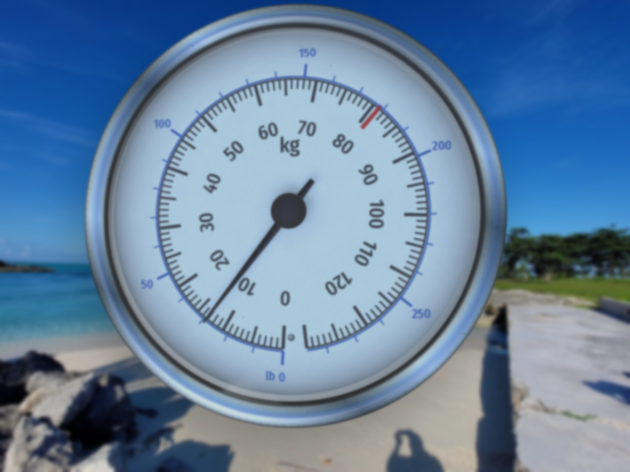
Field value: 13 kg
